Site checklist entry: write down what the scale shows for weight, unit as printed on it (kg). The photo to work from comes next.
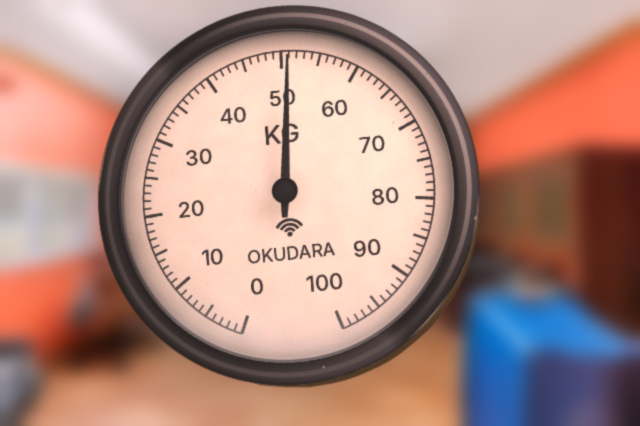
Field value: 51 kg
